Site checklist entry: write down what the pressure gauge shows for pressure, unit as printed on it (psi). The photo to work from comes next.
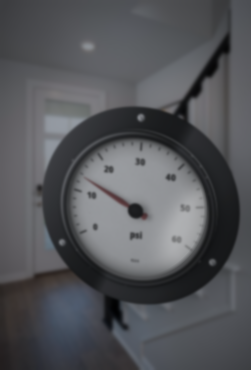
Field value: 14 psi
